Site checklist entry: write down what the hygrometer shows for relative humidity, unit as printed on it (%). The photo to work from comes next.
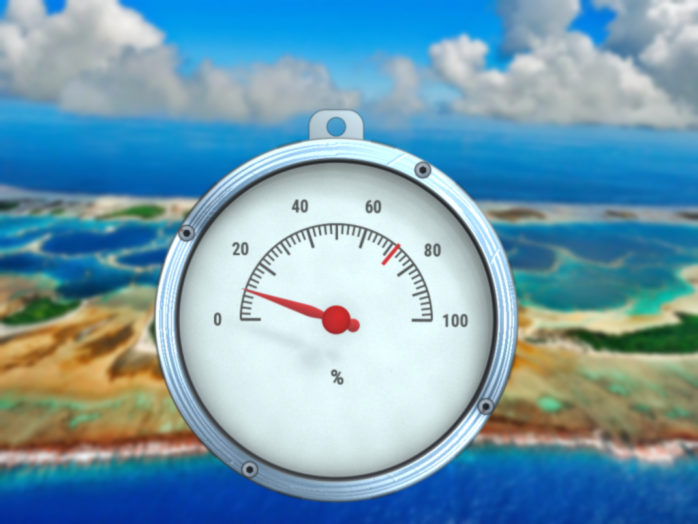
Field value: 10 %
